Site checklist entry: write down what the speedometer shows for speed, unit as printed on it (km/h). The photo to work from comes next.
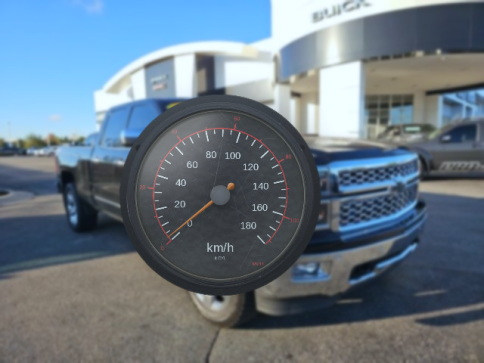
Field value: 2.5 km/h
